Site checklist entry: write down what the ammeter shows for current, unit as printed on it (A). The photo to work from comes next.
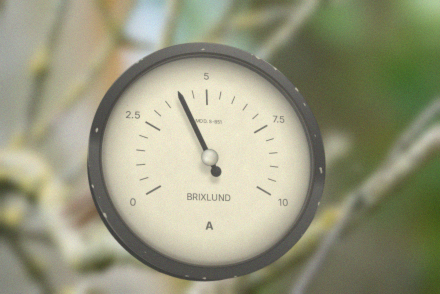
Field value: 4 A
